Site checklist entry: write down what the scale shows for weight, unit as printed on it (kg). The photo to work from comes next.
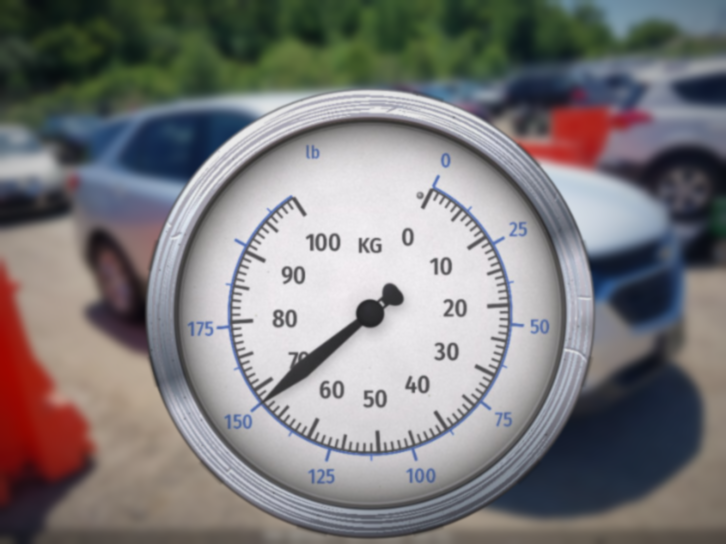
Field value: 68 kg
